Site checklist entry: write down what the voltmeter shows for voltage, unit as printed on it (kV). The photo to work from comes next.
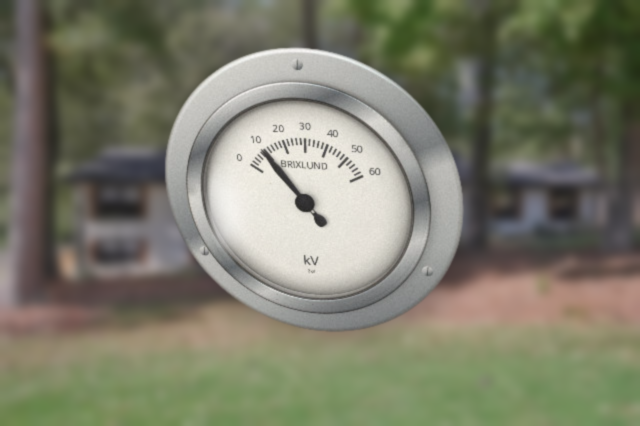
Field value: 10 kV
